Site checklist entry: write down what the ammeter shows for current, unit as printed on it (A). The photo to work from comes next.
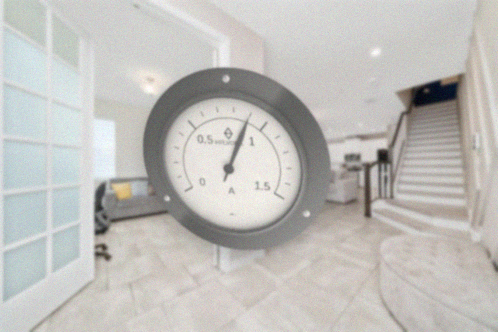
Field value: 0.9 A
